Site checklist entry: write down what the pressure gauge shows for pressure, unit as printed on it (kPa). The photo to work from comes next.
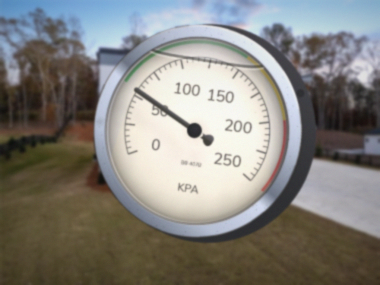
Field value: 55 kPa
